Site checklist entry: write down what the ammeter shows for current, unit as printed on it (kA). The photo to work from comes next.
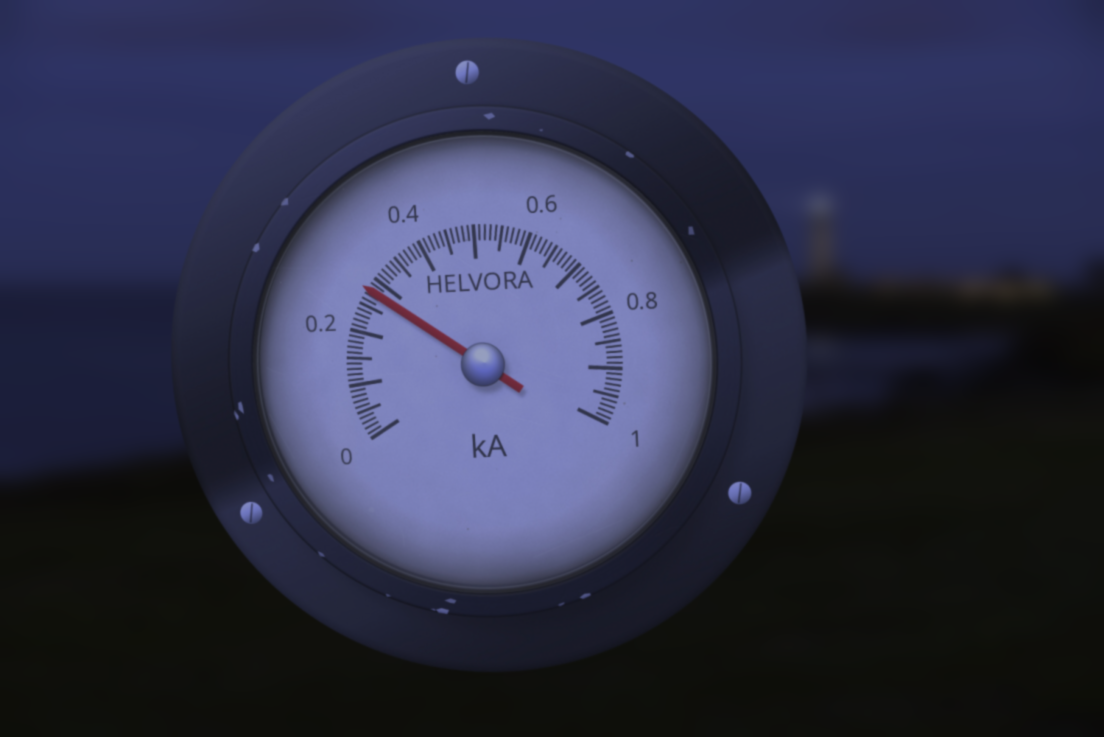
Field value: 0.28 kA
